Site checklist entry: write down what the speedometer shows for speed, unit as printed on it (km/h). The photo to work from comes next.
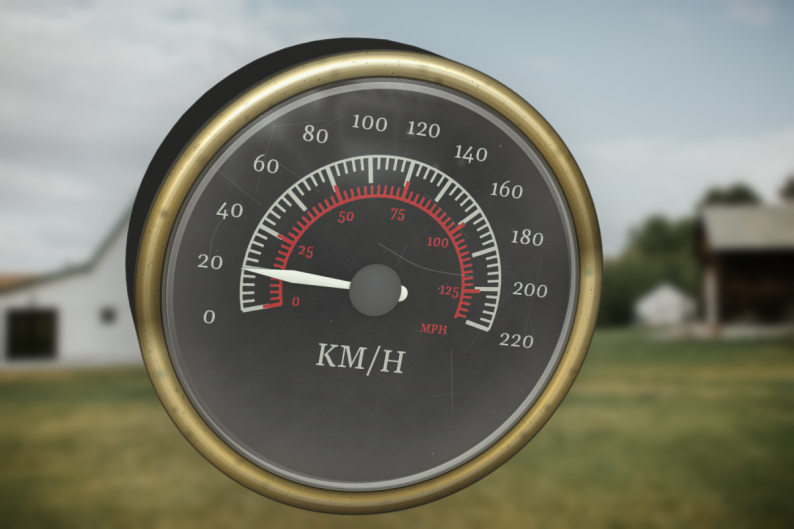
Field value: 20 km/h
